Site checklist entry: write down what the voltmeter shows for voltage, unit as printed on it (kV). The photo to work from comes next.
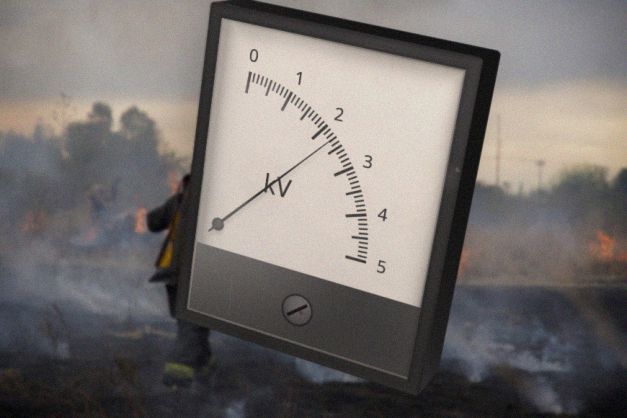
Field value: 2.3 kV
